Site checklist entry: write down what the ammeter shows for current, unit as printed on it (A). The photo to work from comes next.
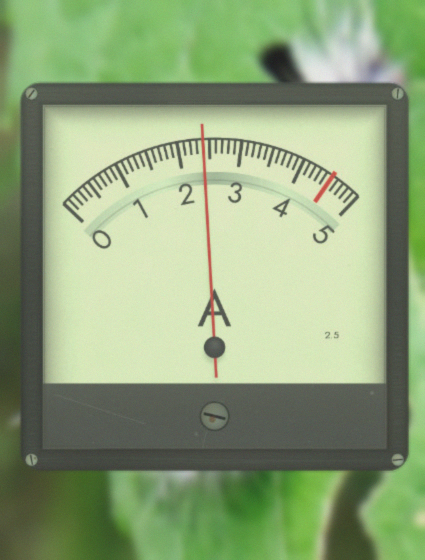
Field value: 2.4 A
